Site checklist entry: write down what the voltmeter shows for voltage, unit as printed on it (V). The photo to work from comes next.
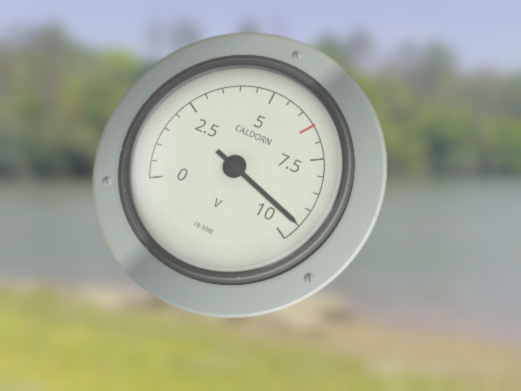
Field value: 9.5 V
